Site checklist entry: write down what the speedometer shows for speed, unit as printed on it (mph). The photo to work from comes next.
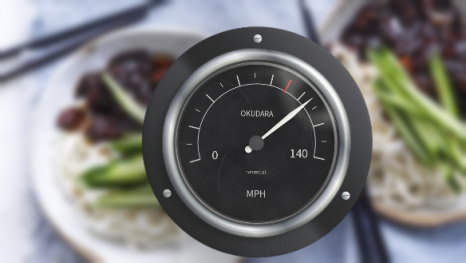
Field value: 105 mph
